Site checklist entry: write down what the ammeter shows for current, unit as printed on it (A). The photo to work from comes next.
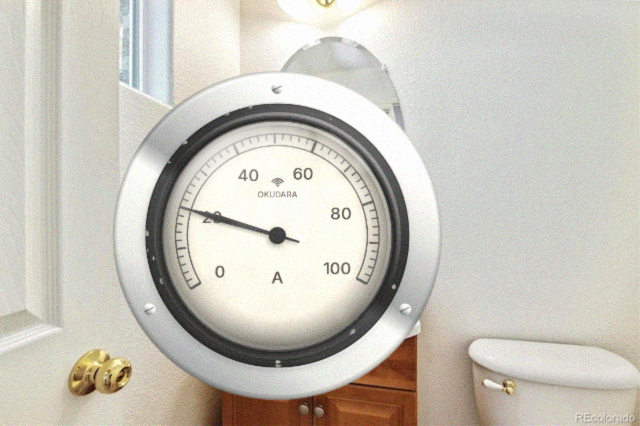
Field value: 20 A
